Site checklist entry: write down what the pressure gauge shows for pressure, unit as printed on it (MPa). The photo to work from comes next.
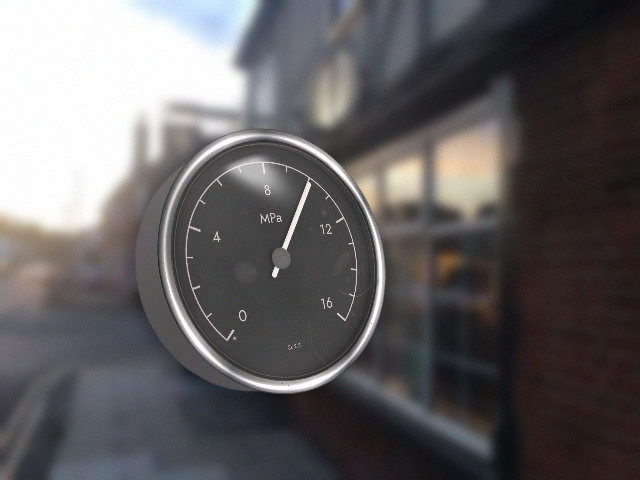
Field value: 10 MPa
